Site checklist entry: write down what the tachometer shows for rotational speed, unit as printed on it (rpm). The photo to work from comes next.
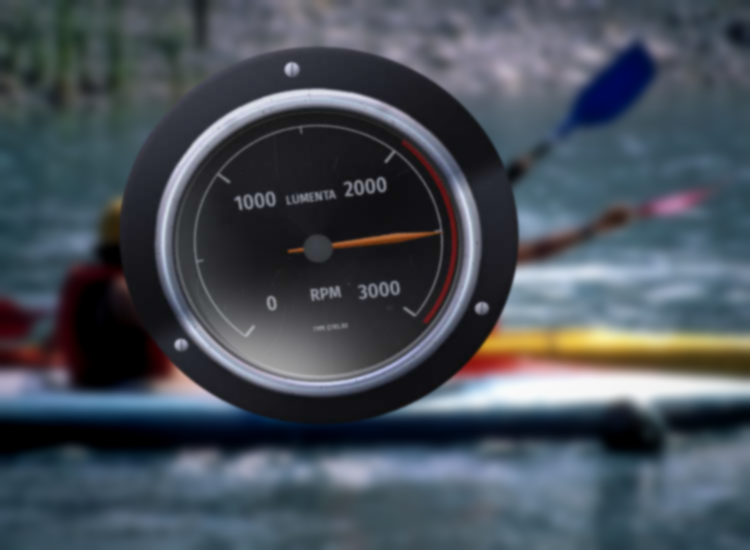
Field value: 2500 rpm
